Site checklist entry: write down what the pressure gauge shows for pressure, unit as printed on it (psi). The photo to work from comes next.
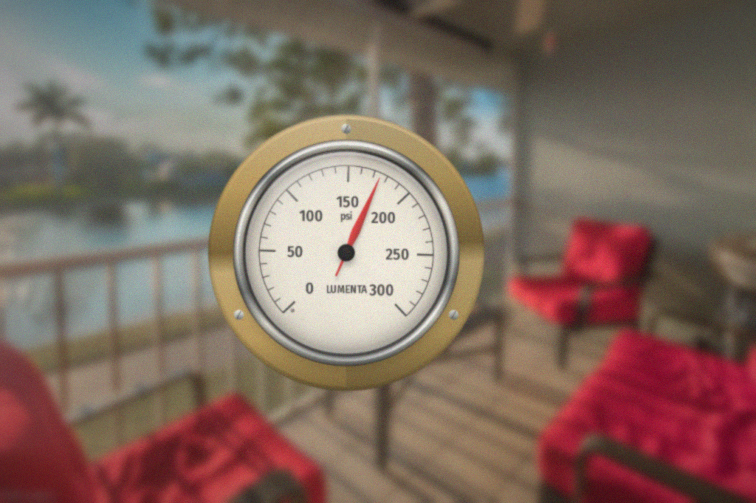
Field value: 175 psi
